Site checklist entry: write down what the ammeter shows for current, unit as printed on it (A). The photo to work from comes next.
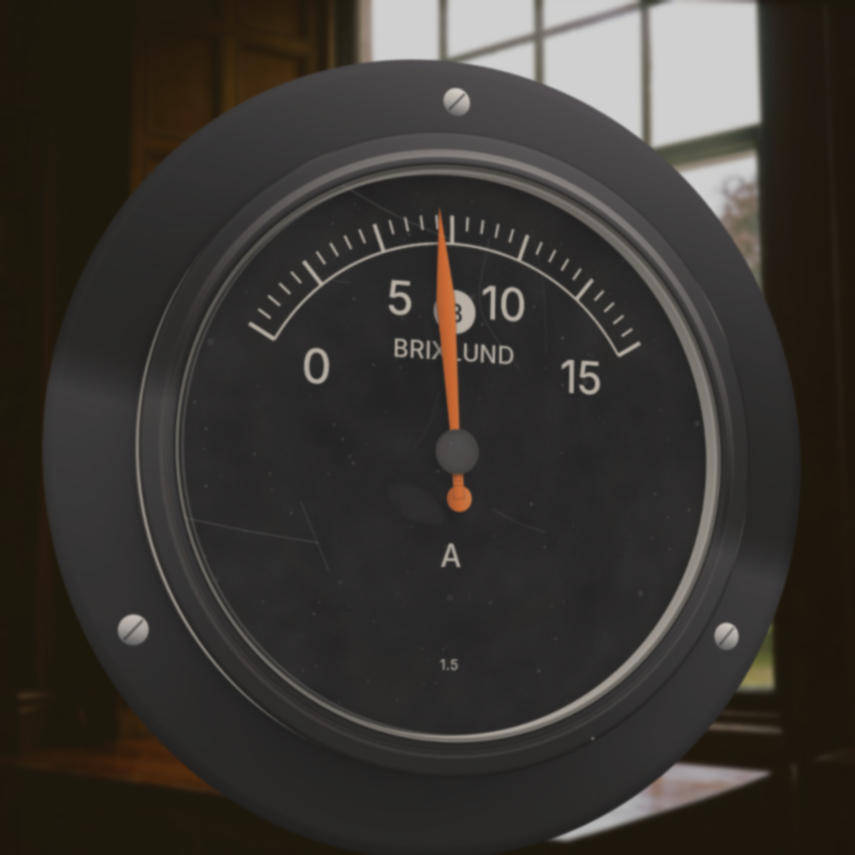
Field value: 7 A
